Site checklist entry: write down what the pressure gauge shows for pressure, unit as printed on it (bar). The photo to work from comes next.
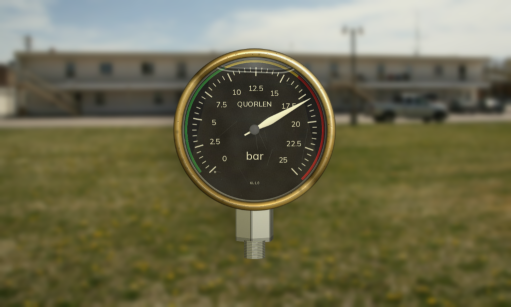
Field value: 18 bar
